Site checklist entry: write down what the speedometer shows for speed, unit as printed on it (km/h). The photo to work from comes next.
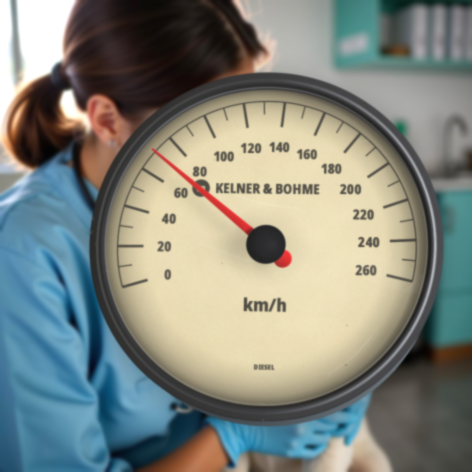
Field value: 70 km/h
